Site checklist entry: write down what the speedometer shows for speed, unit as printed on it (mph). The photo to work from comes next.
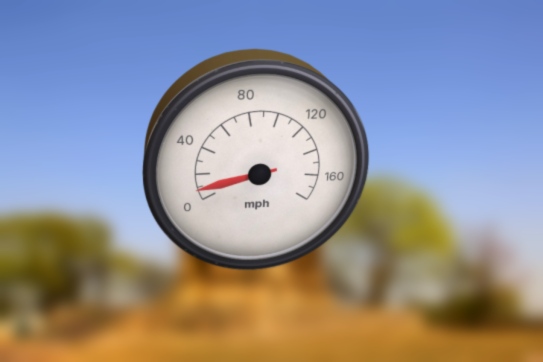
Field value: 10 mph
